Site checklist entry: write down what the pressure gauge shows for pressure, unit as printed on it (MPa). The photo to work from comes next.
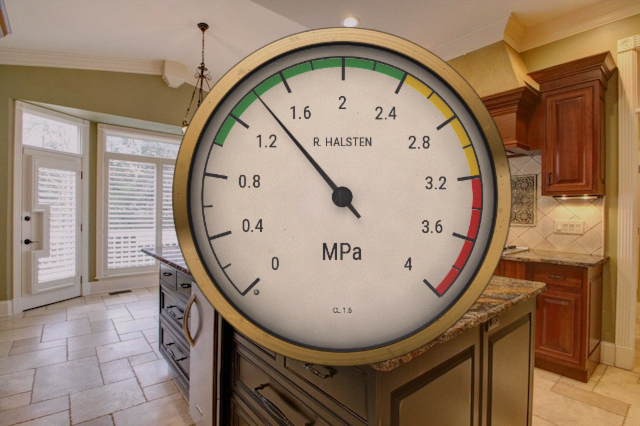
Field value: 1.4 MPa
